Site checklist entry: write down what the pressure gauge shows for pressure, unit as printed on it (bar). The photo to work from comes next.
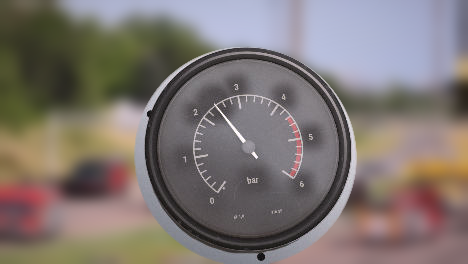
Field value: 2.4 bar
